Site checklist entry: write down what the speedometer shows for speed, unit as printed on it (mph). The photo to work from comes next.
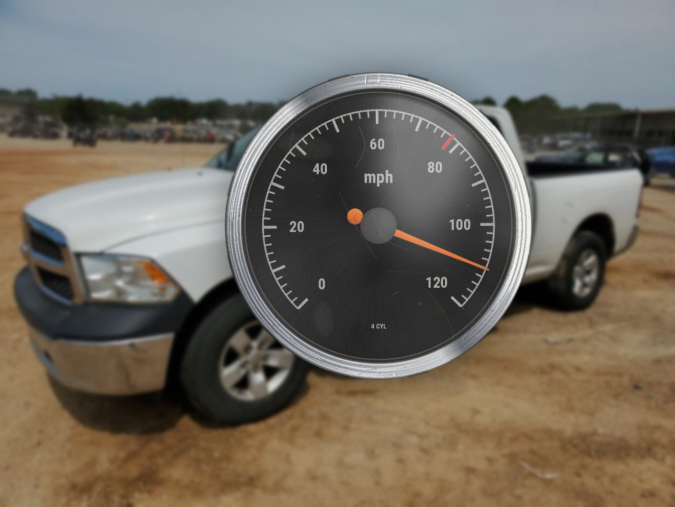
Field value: 110 mph
